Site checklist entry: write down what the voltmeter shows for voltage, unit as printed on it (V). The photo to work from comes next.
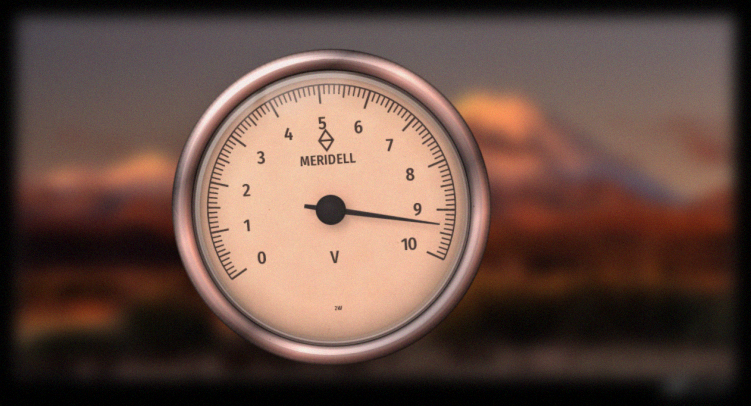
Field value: 9.3 V
